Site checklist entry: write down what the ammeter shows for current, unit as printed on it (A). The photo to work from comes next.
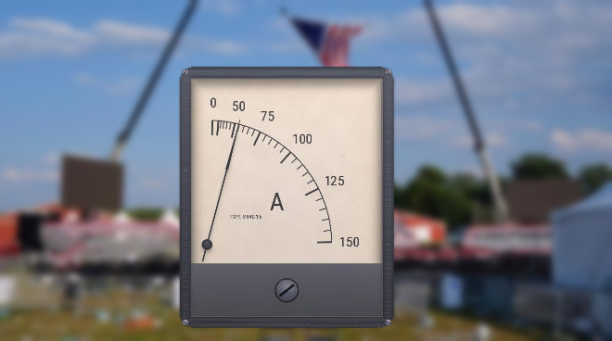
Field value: 55 A
